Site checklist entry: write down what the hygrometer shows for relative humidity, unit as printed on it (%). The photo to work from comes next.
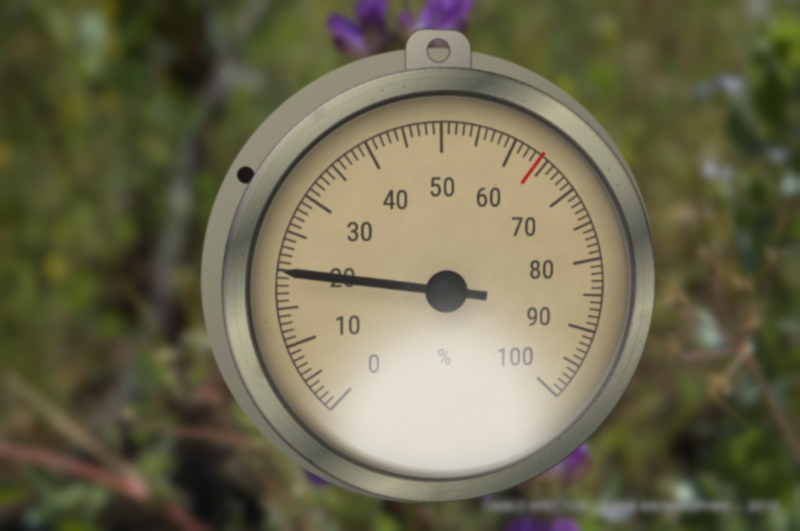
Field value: 20 %
